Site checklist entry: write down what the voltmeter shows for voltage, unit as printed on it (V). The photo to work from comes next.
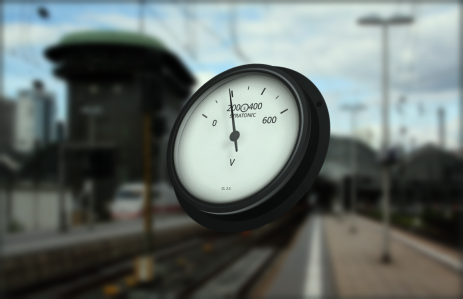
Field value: 200 V
